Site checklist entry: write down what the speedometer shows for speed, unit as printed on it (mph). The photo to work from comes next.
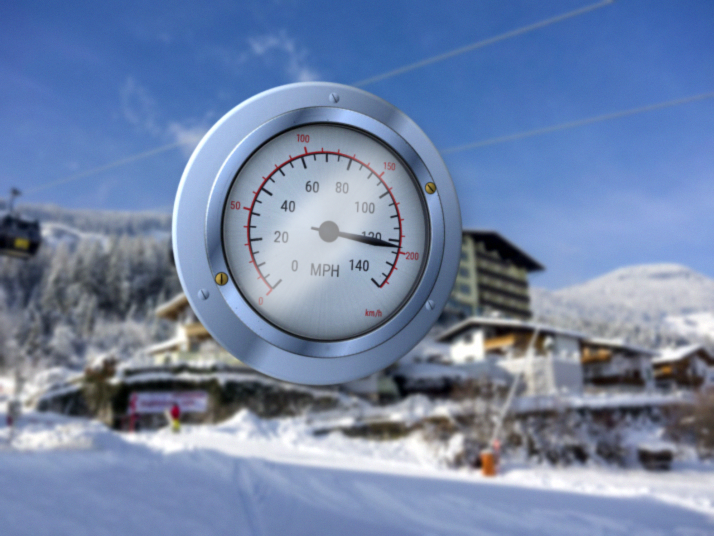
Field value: 122.5 mph
